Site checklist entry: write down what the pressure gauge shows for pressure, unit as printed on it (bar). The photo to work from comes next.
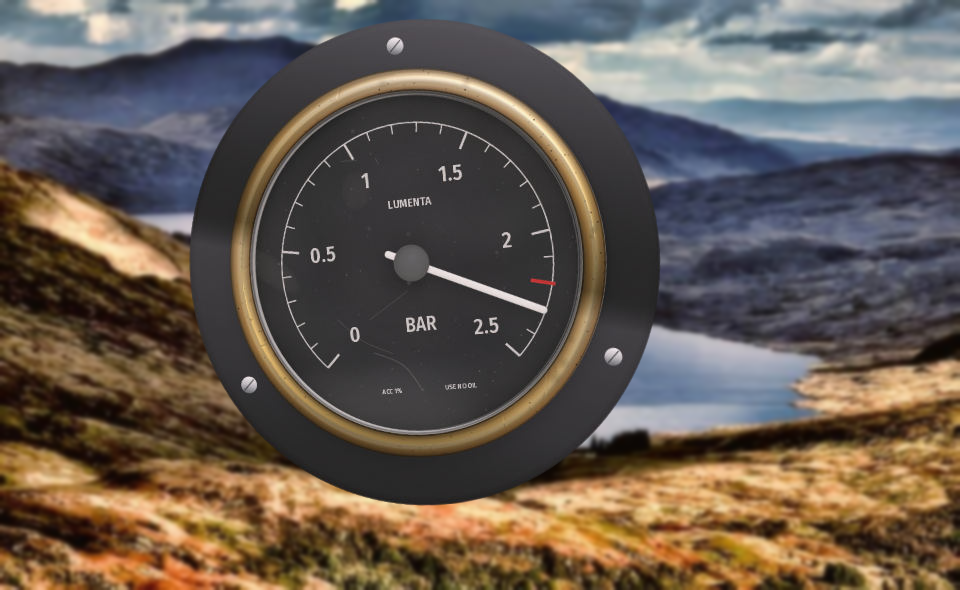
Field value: 2.3 bar
